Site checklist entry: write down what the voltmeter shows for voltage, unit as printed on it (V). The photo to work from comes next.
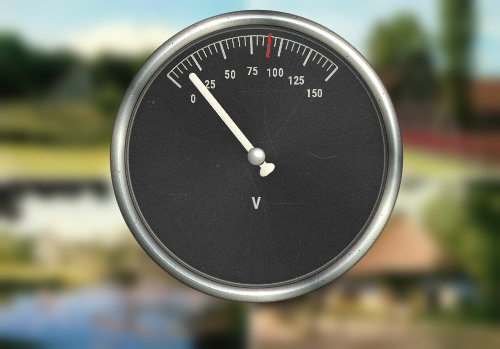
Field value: 15 V
